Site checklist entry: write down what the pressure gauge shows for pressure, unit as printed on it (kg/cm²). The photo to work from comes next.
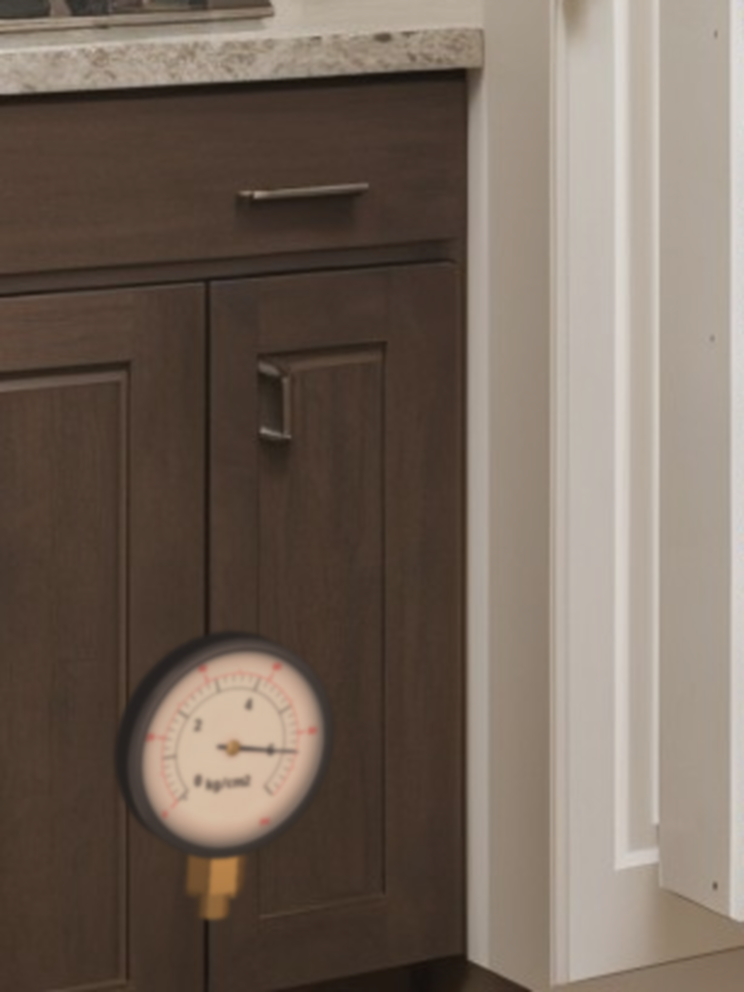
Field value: 6 kg/cm²
